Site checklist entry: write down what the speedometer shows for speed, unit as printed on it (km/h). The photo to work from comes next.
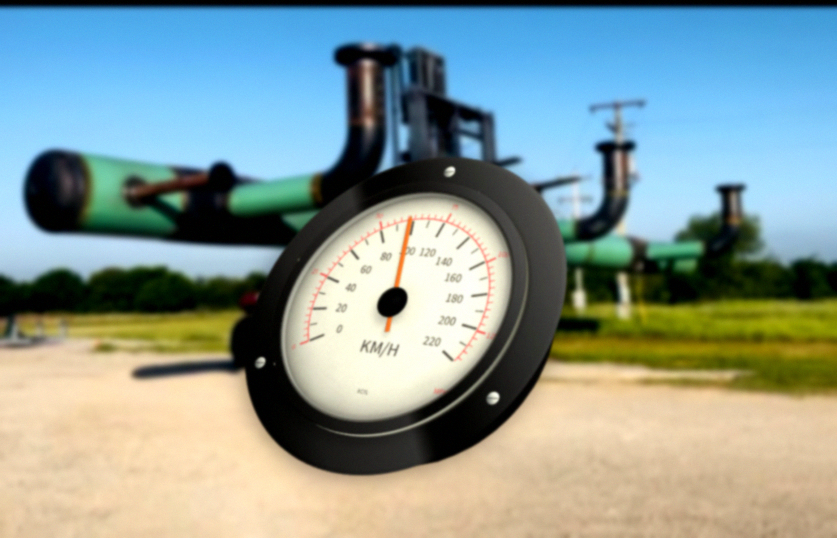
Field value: 100 km/h
